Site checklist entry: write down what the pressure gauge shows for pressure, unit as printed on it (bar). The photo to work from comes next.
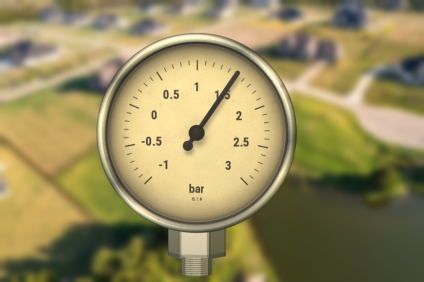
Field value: 1.5 bar
